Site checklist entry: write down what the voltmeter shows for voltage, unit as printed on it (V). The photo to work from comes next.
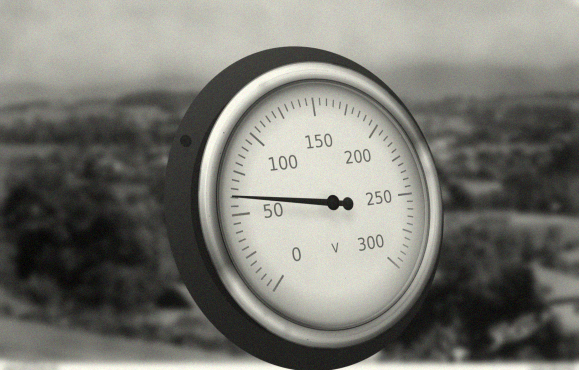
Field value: 60 V
